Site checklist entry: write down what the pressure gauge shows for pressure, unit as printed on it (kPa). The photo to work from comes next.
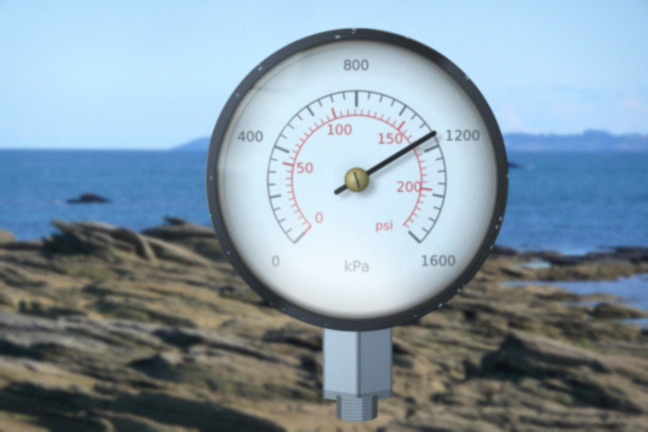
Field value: 1150 kPa
